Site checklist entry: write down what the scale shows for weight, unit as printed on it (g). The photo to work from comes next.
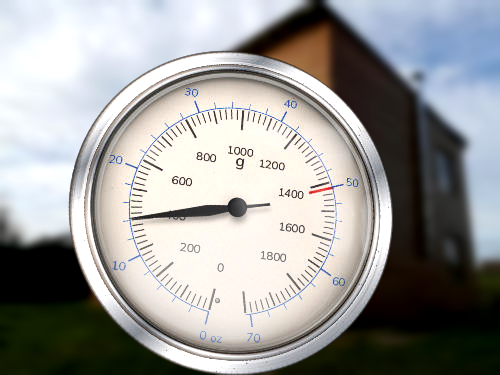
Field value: 400 g
